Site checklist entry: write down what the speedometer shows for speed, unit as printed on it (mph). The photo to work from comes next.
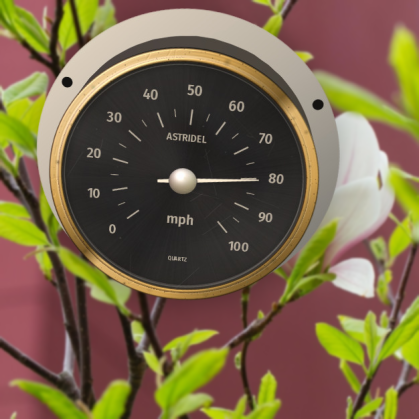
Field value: 80 mph
